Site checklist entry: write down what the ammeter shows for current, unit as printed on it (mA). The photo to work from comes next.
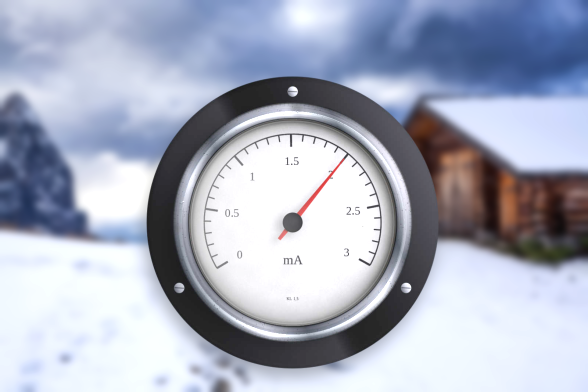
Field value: 2 mA
